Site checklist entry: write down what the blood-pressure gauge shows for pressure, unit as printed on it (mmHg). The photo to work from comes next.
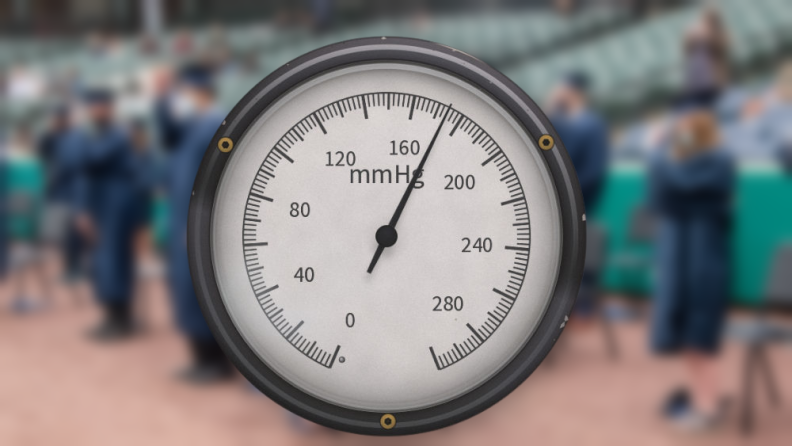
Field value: 174 mmHg
